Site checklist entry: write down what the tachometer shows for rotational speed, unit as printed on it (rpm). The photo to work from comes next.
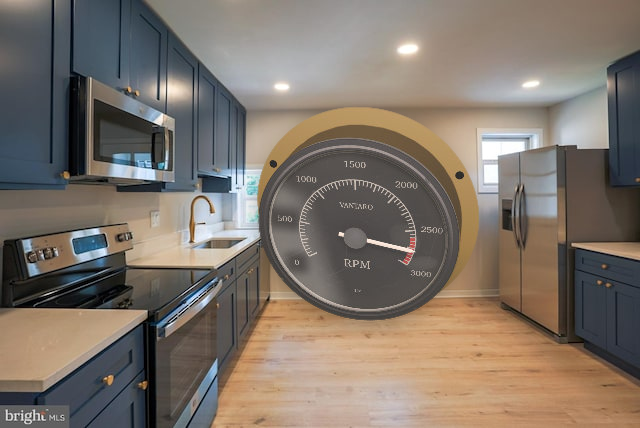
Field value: 2750 rpm
